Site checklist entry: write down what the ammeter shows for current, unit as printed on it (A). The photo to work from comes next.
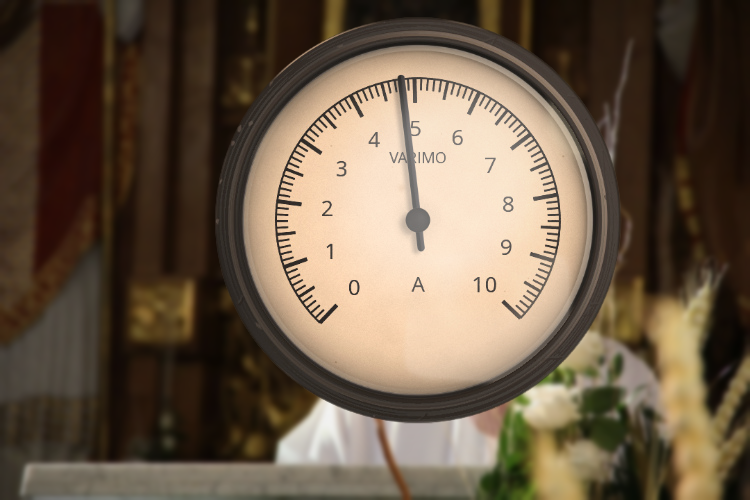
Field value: 4.8 A
